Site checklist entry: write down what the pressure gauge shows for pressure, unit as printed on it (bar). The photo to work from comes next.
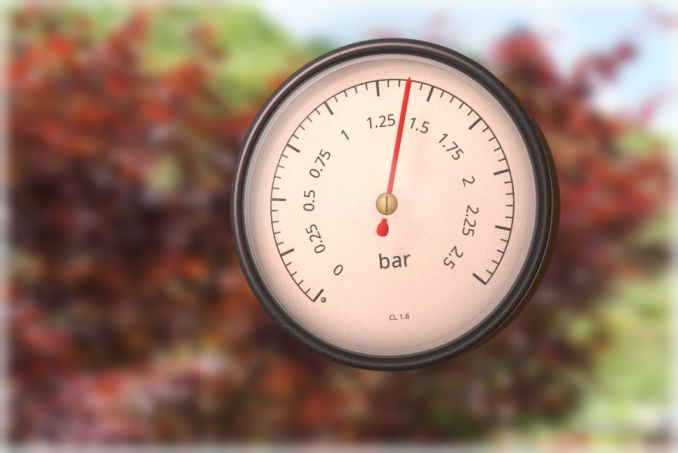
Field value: 1.4 bar
